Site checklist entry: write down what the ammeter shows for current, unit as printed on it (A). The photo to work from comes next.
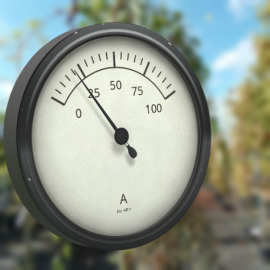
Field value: 20 A
